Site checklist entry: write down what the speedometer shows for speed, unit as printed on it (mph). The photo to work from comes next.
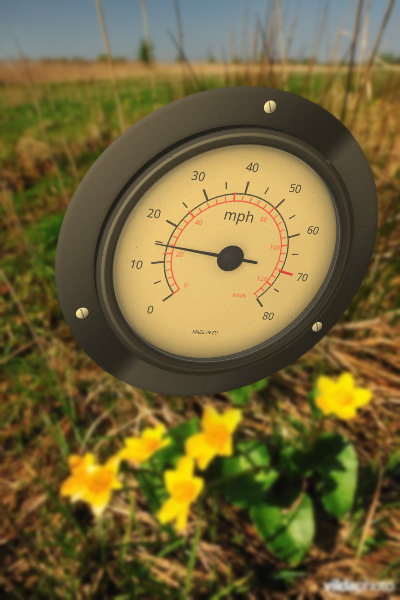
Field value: 15 mph
